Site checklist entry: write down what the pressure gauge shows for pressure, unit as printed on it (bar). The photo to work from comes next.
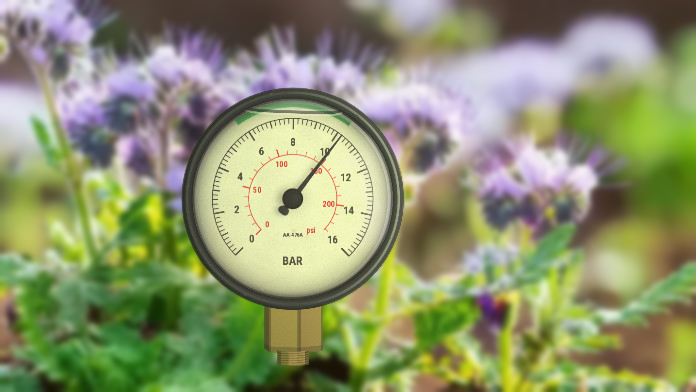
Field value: 10.2 bar
